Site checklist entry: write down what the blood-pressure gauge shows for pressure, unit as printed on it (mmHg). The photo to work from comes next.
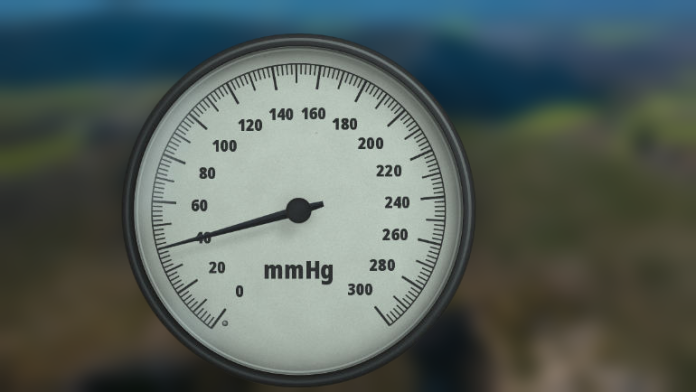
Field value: 40 mmHg
